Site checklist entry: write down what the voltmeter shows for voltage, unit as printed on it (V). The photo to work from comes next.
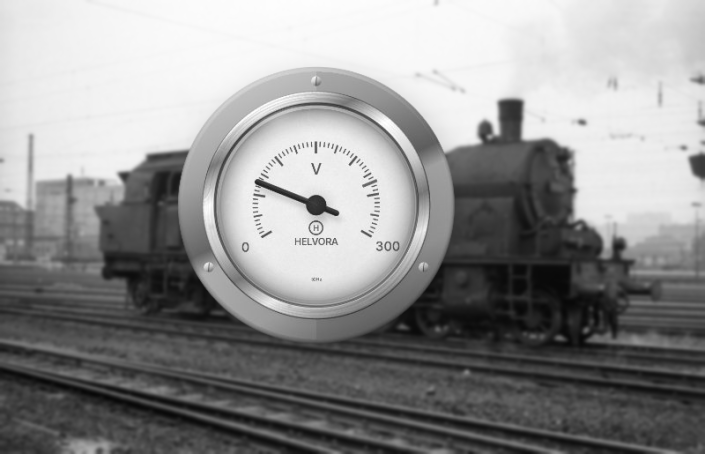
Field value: 65 V
